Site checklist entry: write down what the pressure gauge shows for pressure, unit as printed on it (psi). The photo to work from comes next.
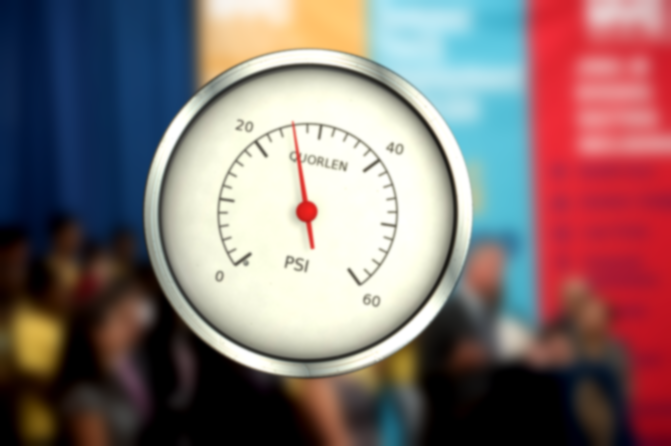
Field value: 26 psi
